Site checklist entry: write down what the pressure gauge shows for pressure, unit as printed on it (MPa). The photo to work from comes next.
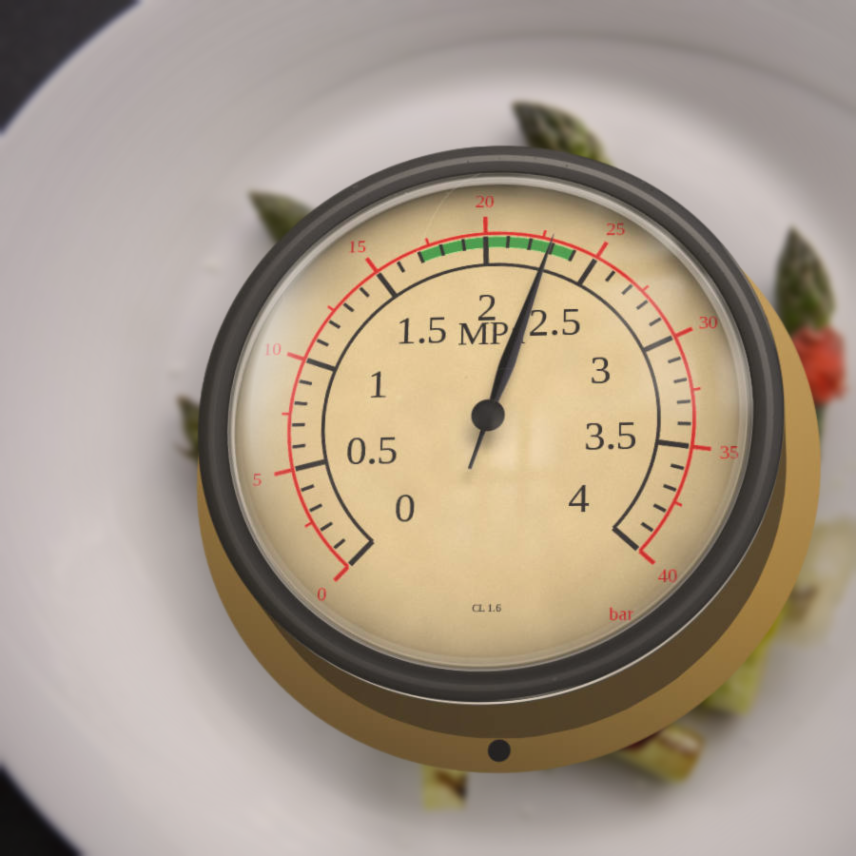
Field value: 2.3 MPa
